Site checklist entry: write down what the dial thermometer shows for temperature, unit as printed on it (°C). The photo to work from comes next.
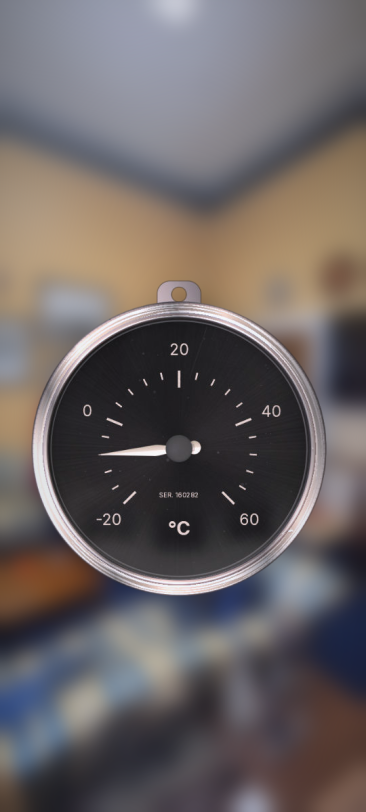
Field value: -8 °C
